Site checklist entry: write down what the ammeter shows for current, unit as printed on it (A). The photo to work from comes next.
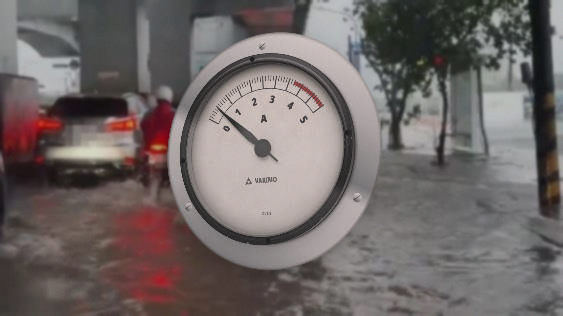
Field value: 0.5 A
